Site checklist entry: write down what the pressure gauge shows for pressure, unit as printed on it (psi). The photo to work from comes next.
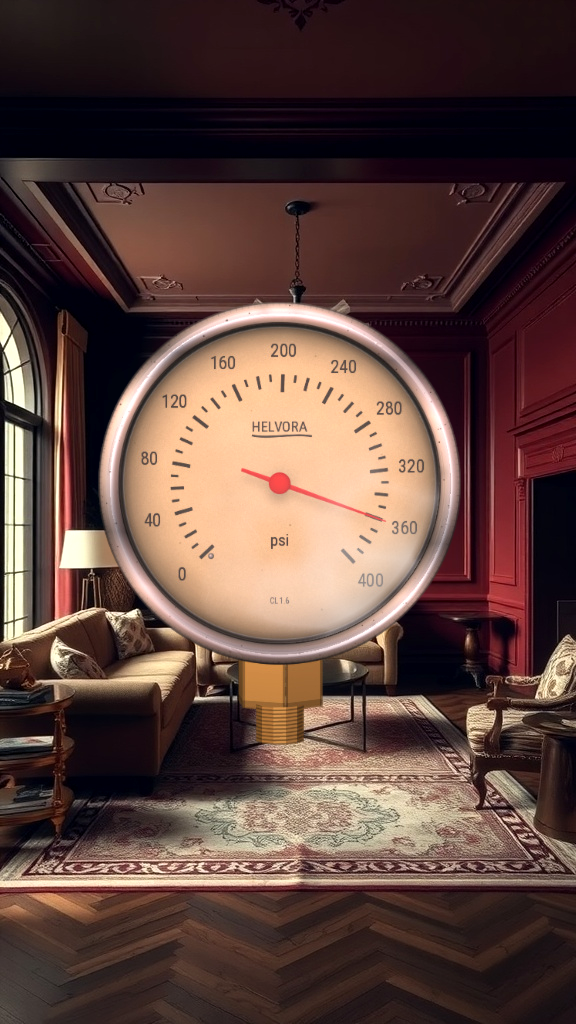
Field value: 360 psi
